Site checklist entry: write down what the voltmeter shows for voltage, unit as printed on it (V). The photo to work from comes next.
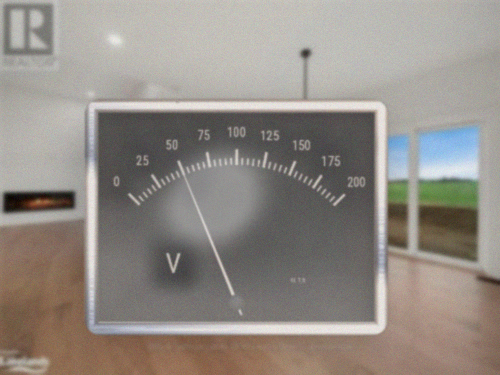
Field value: 50 V
